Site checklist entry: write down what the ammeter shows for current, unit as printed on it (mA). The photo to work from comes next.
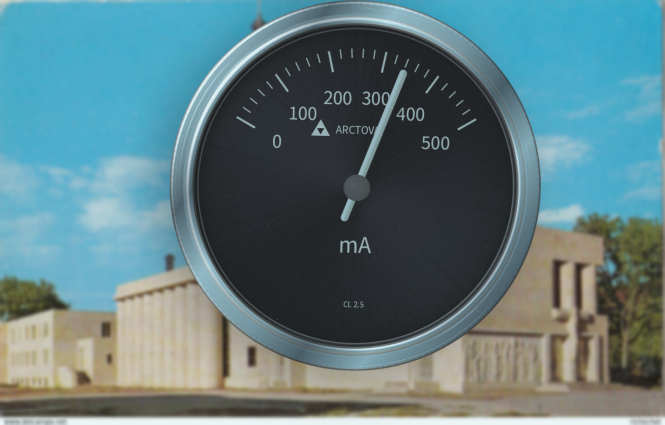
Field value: 340 mA
